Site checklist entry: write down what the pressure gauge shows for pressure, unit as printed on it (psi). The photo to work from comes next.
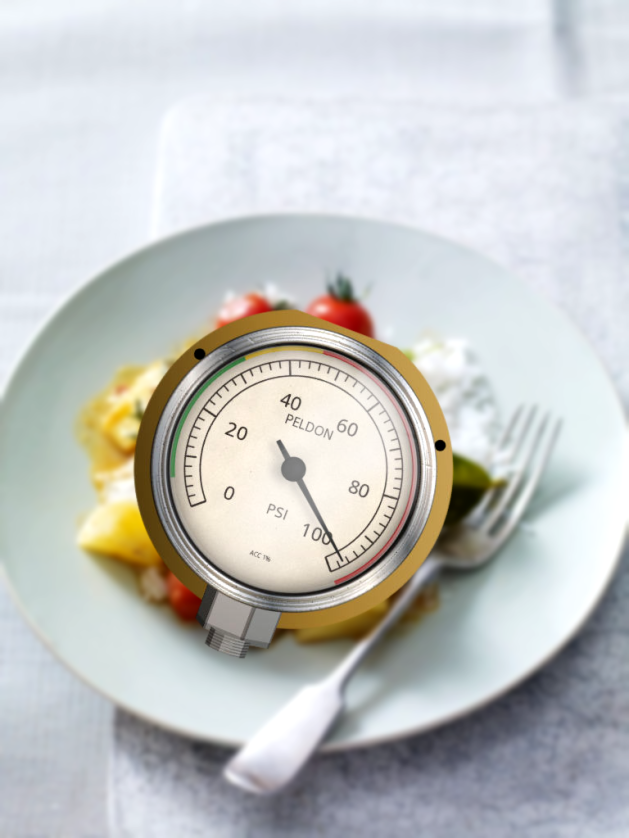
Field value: 97 psi
